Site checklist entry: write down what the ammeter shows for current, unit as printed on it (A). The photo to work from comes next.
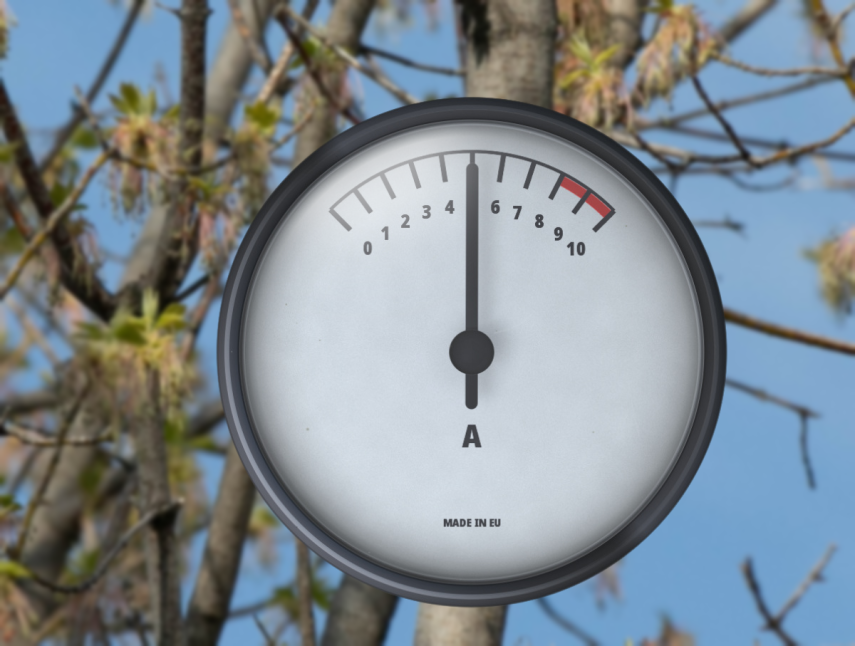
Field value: 5 A
